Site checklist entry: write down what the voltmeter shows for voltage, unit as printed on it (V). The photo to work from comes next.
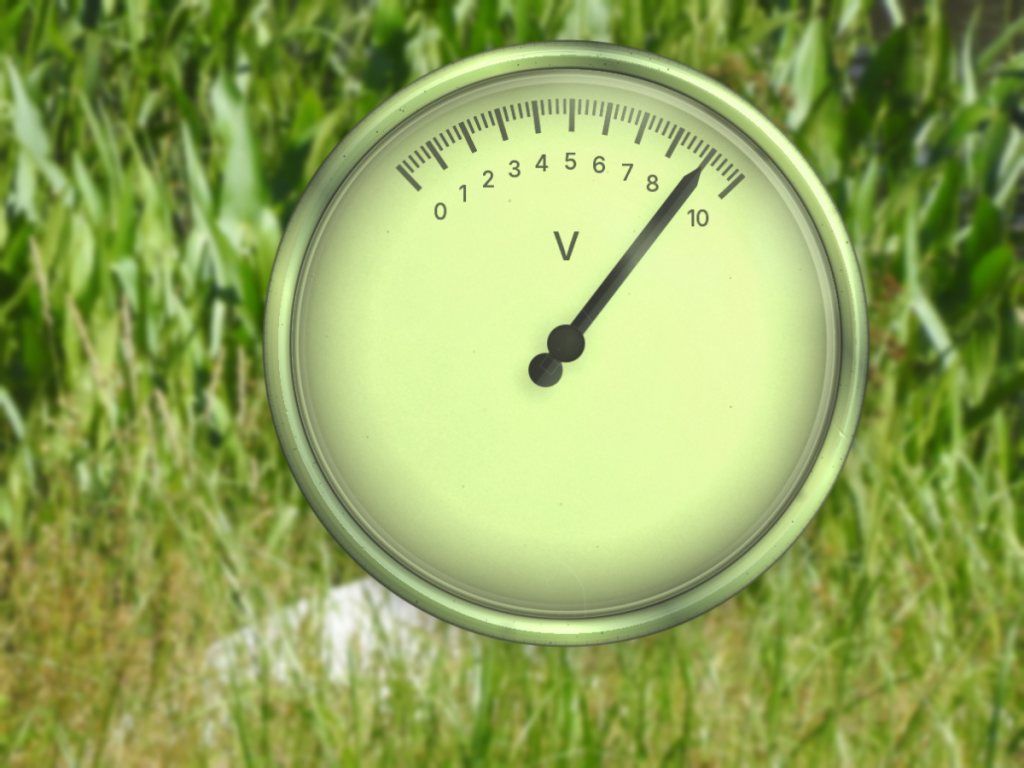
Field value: 9 V
